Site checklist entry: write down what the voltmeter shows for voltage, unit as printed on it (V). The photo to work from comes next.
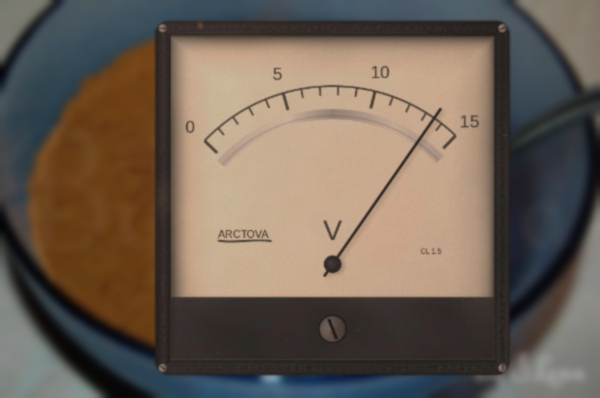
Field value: 13.5 V
